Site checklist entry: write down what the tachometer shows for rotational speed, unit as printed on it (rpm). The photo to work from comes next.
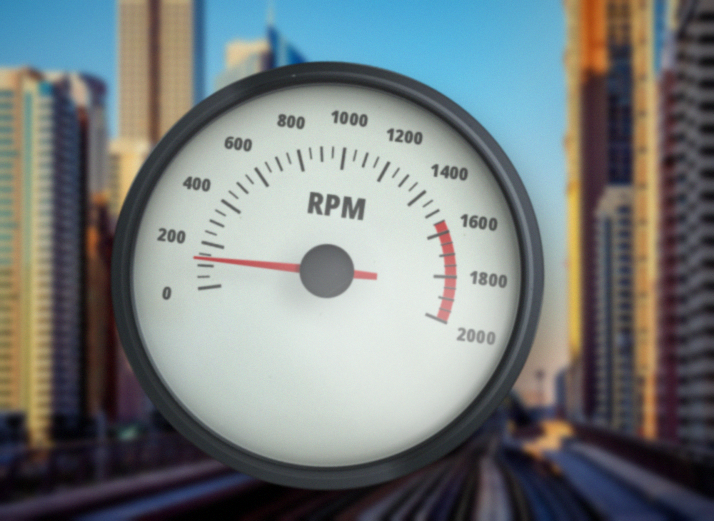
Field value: 125 rpm
